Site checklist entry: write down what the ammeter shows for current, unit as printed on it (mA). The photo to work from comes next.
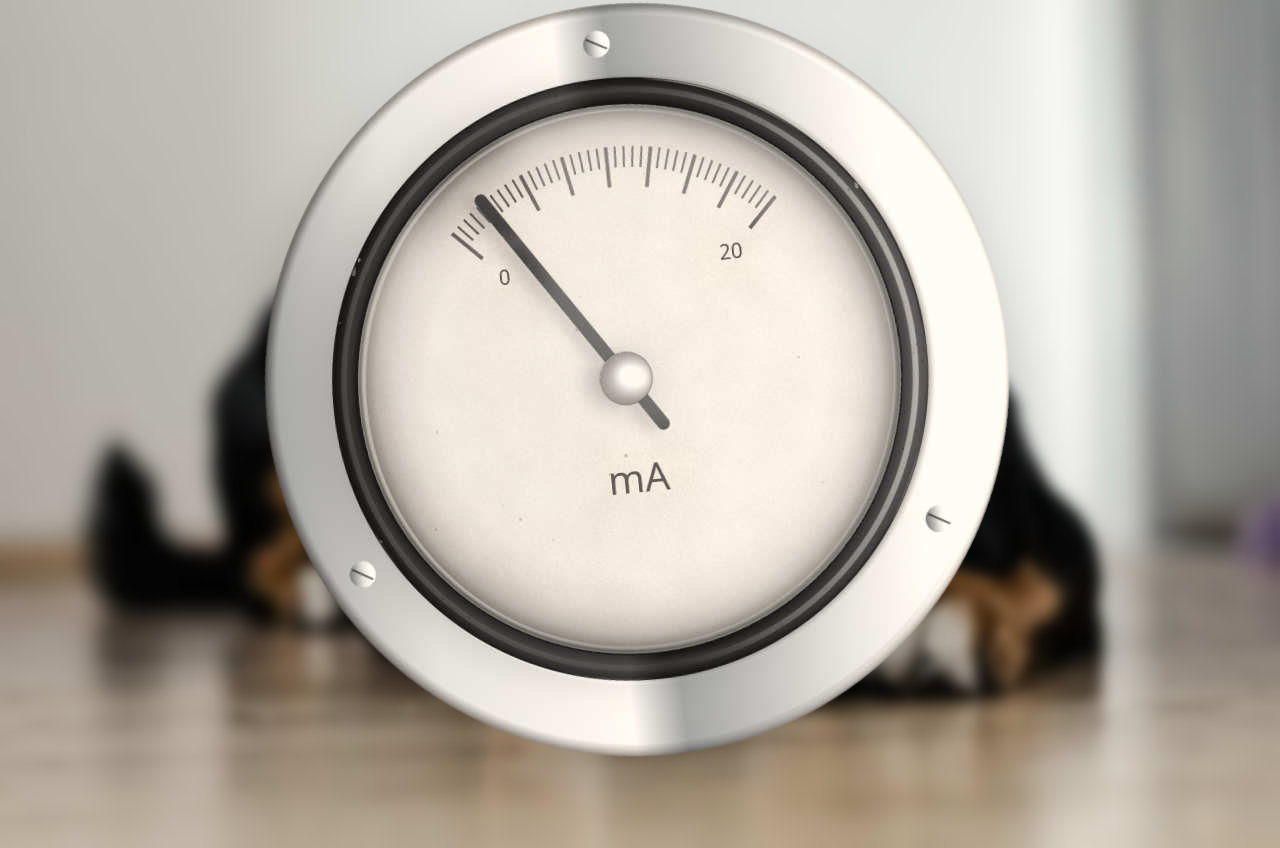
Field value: 2.5 mA
